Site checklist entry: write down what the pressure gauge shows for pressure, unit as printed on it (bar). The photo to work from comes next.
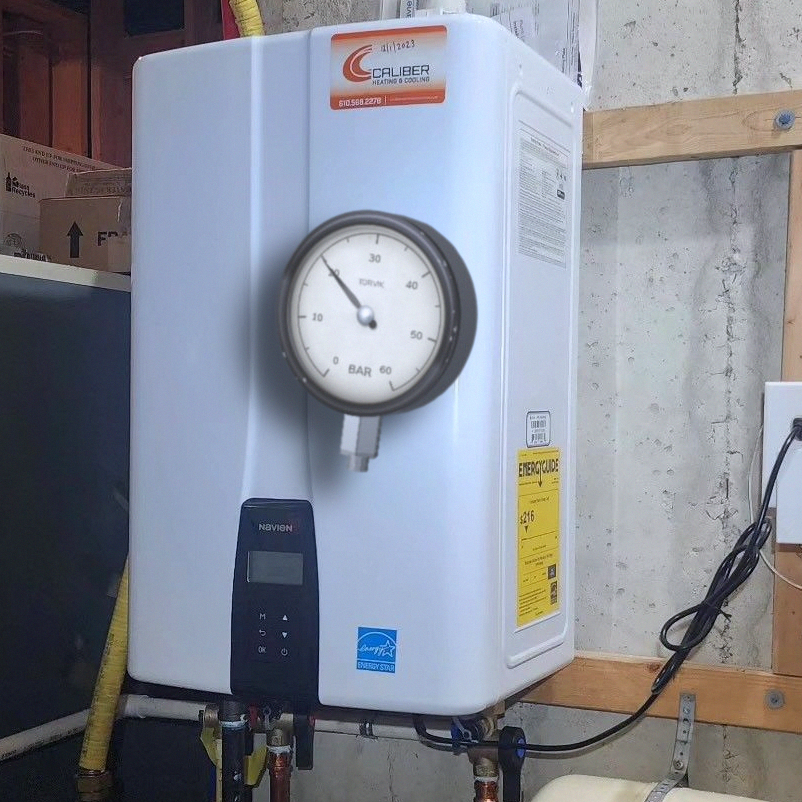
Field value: 20 bar
